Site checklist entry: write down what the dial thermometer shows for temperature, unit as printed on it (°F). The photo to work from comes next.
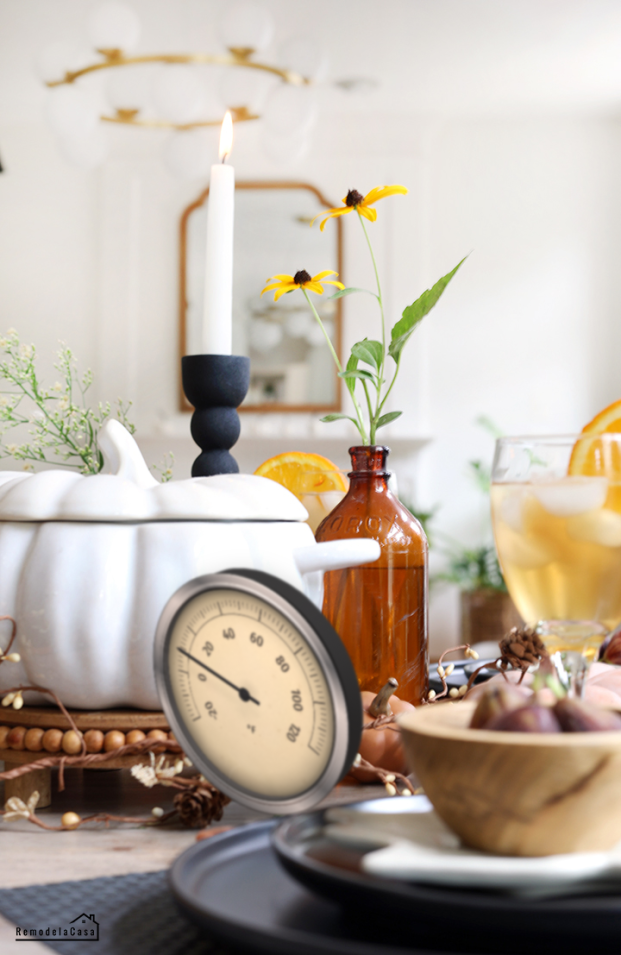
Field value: 10 °F
